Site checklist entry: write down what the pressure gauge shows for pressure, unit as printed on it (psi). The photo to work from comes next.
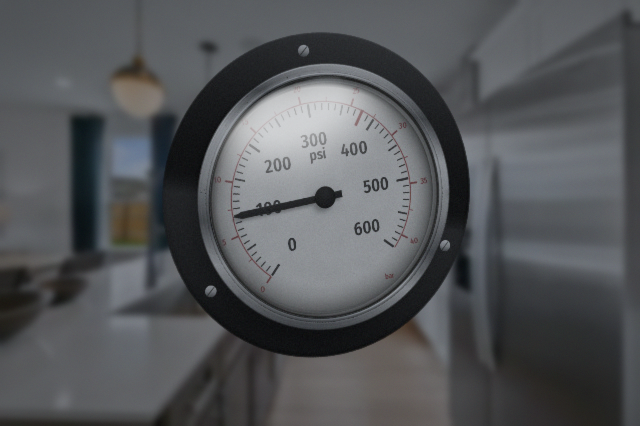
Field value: 100 psi
